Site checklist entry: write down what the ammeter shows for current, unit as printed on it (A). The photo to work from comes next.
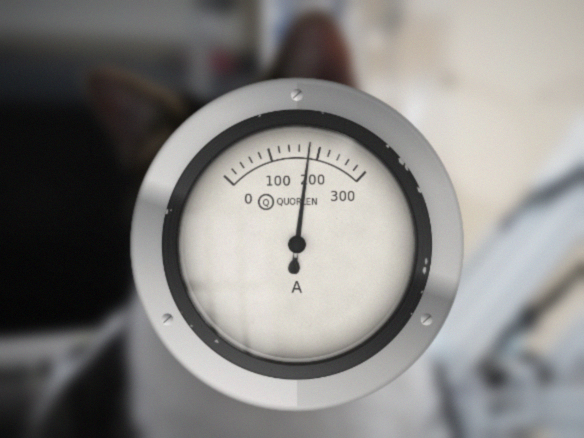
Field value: 180 A
